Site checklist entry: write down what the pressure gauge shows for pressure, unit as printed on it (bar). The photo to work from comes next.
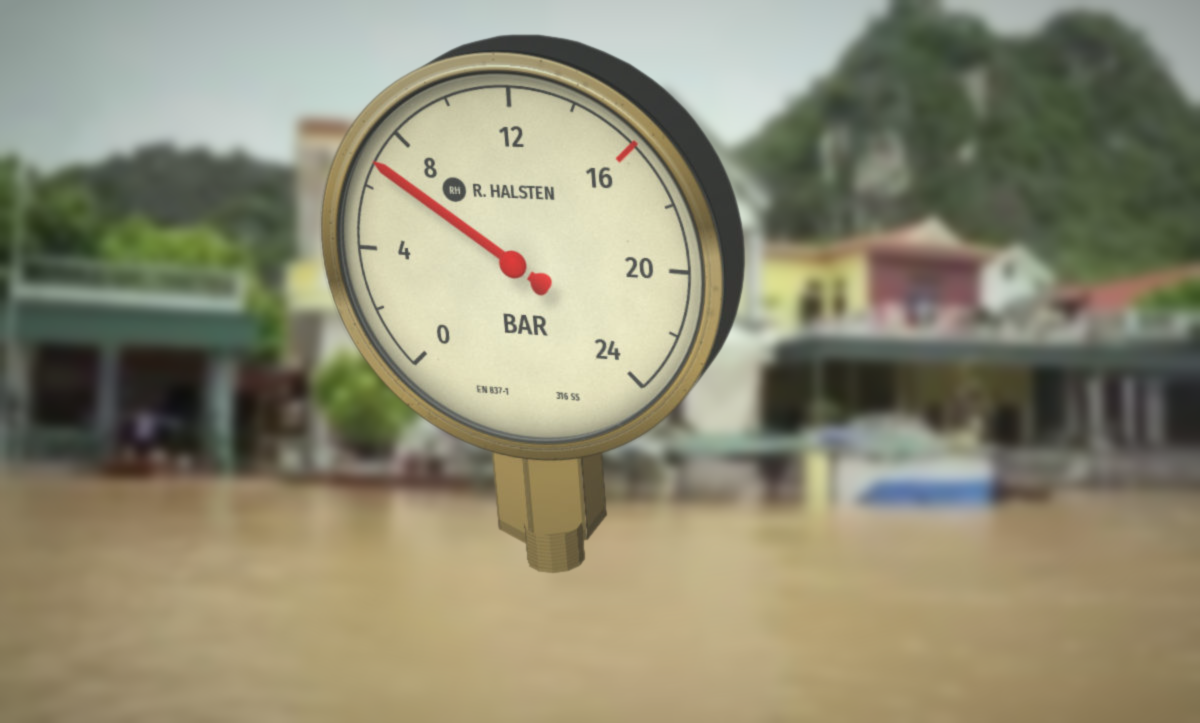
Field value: 7 bar
